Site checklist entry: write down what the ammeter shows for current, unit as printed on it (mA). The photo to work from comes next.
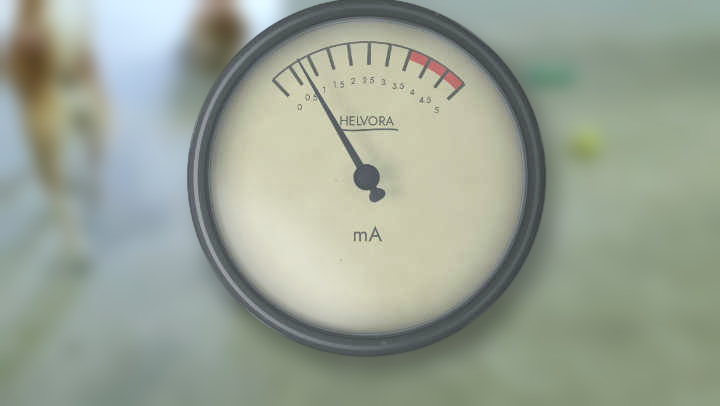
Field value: 0.75 mA
